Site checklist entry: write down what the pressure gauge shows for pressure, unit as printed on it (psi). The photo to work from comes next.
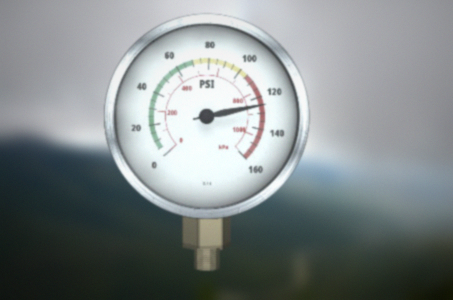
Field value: 125 psi
